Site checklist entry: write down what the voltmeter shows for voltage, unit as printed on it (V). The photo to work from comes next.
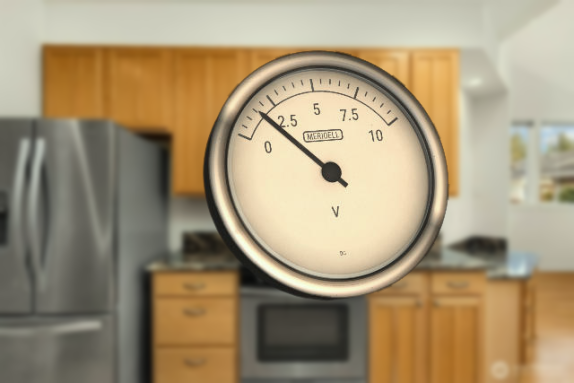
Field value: 1.5 V
